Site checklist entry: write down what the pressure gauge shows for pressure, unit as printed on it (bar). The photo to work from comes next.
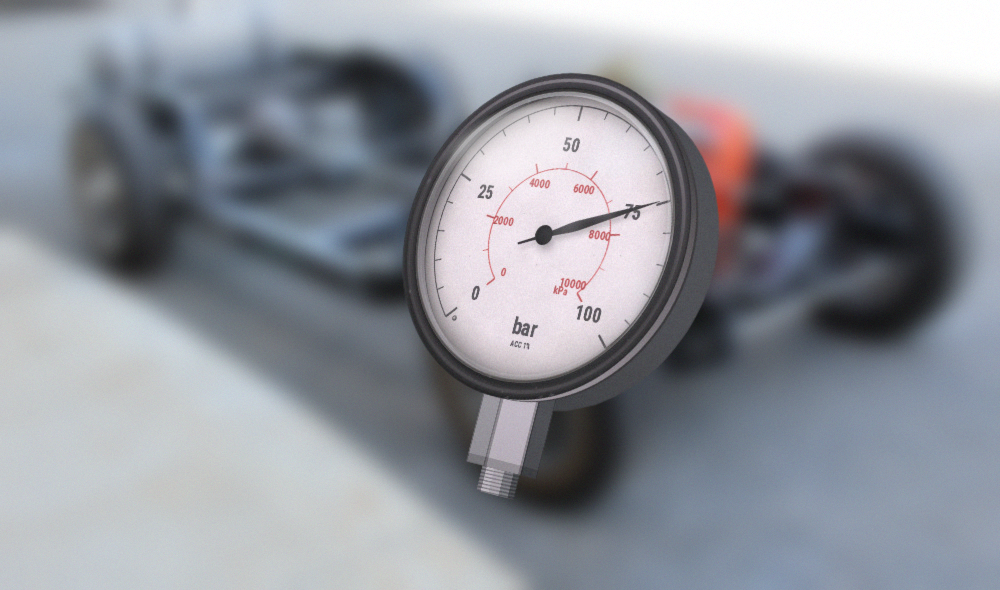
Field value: 75 bar
